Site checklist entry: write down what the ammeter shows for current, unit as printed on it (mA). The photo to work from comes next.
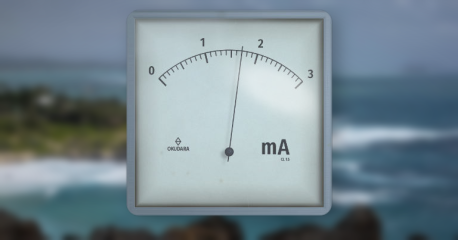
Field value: 1.7 mA
